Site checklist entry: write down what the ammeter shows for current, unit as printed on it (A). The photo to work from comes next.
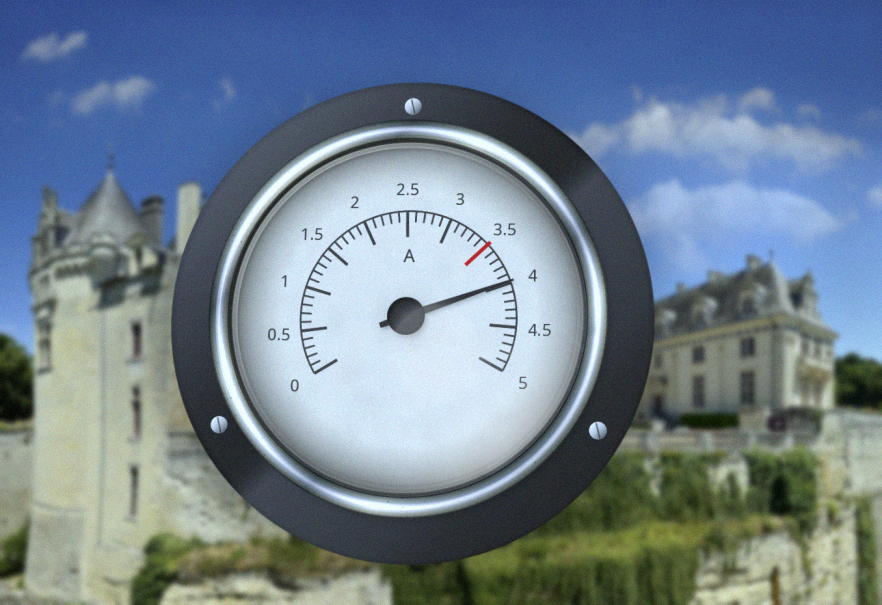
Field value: 4 A
